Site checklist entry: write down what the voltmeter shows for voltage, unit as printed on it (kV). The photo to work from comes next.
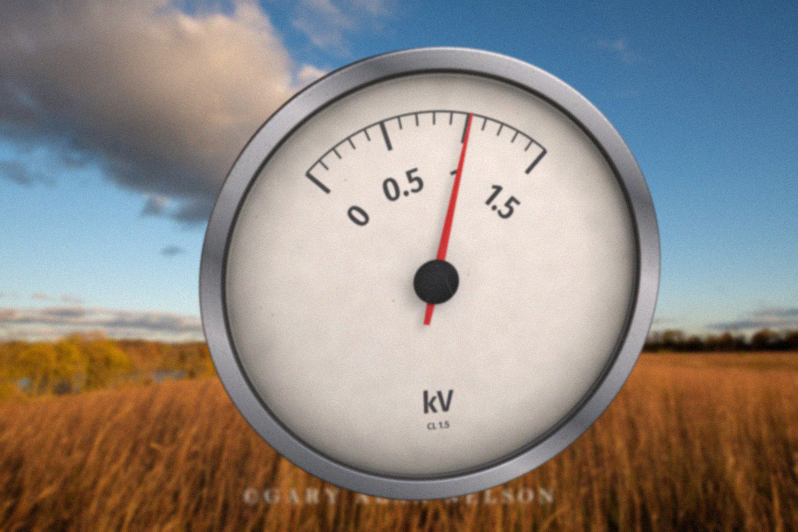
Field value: 1 kV
